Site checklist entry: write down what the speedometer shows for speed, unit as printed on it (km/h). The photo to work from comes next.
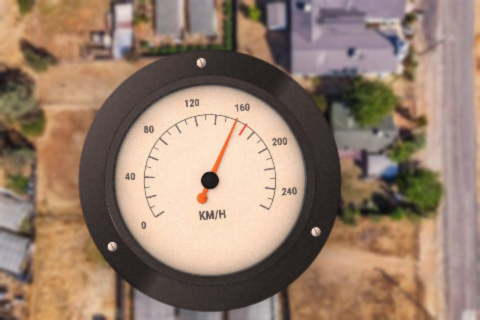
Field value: 160 km/h
